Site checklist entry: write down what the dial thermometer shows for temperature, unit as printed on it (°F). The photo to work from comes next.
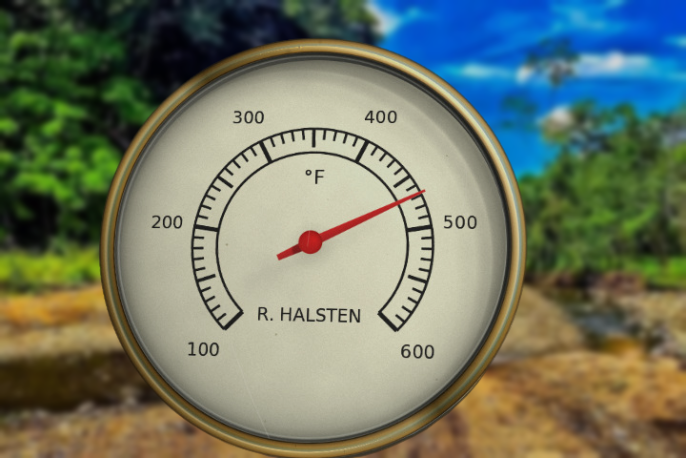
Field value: 470 °F
